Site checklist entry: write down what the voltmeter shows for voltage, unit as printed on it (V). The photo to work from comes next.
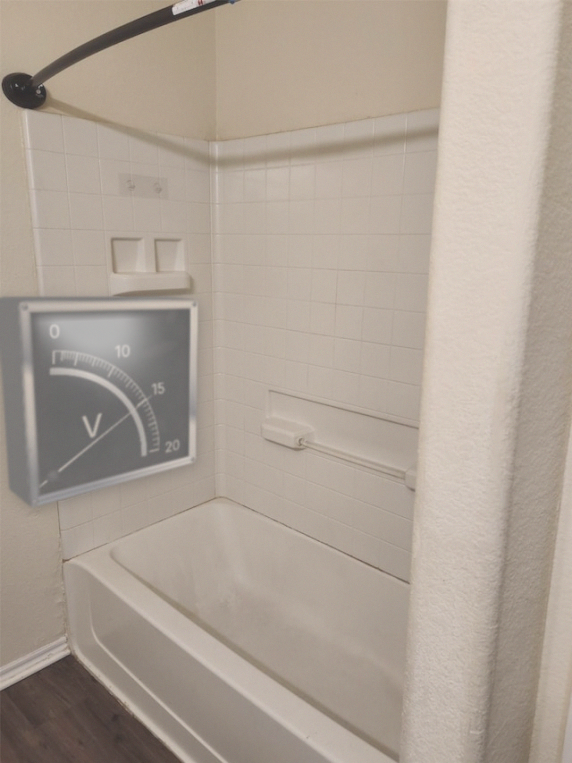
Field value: 15 V
